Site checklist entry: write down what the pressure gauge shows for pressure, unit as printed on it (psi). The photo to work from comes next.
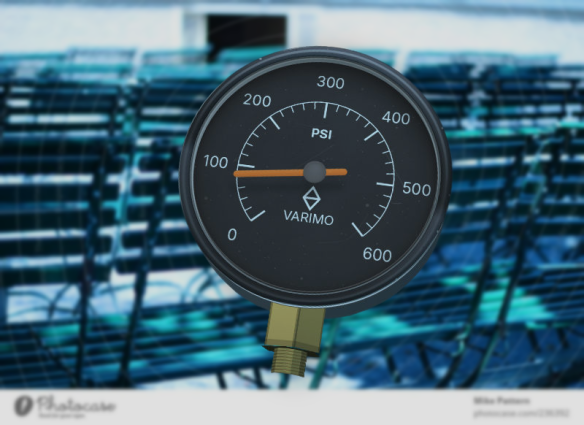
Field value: 80 psi
